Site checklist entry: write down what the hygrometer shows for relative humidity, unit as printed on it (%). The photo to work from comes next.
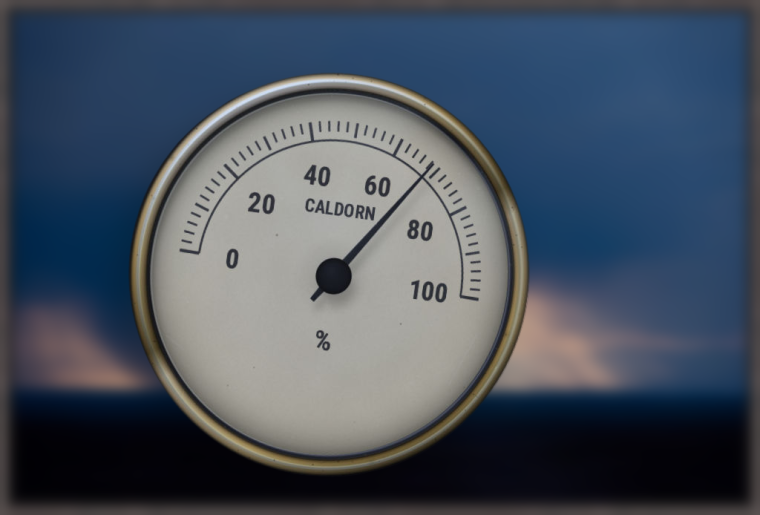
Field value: 68 %
